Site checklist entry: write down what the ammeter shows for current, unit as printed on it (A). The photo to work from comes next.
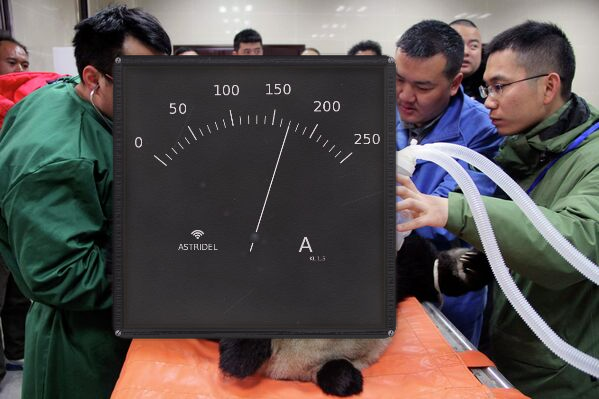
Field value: 170 A
